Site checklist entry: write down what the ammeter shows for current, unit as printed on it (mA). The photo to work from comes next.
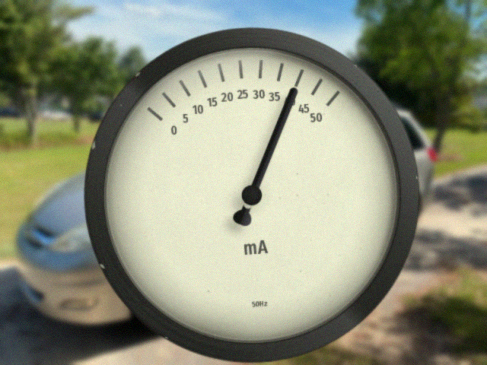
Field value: 40 mA
